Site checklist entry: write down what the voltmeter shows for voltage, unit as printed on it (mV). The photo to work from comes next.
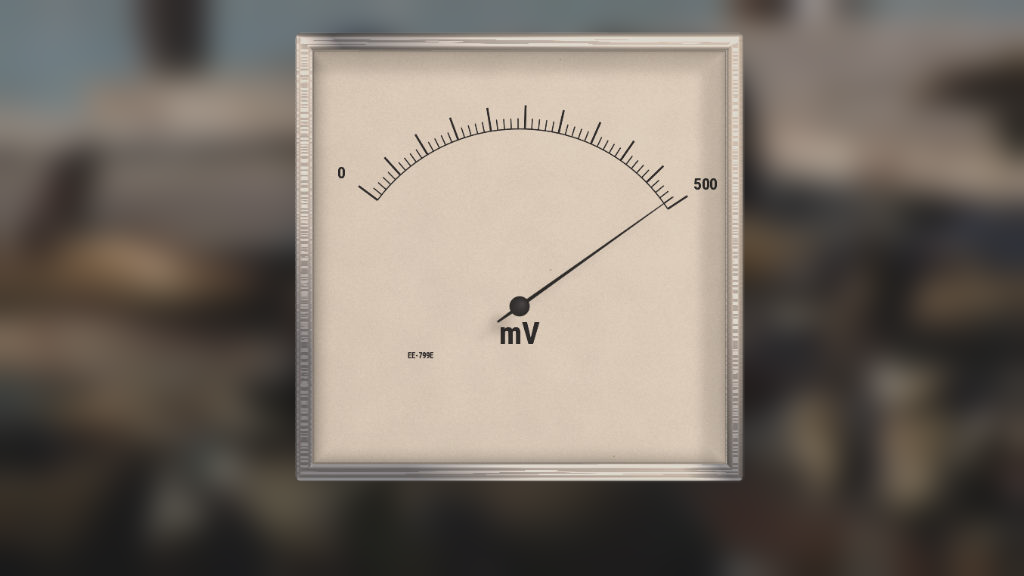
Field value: 490 mV
